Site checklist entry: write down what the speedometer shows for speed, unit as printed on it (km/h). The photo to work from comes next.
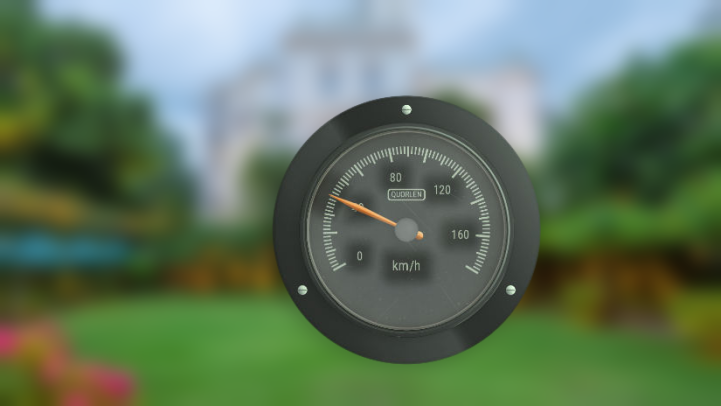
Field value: 40 km/h
